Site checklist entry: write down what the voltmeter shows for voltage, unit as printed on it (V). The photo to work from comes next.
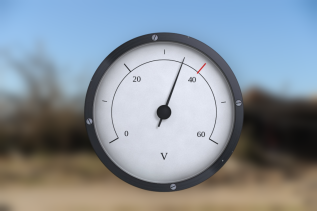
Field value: 35 V
